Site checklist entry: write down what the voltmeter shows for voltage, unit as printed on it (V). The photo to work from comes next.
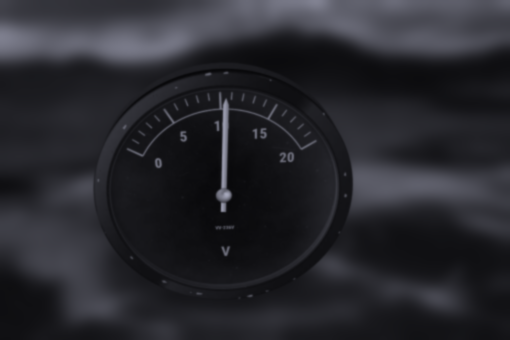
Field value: 10.5 V
